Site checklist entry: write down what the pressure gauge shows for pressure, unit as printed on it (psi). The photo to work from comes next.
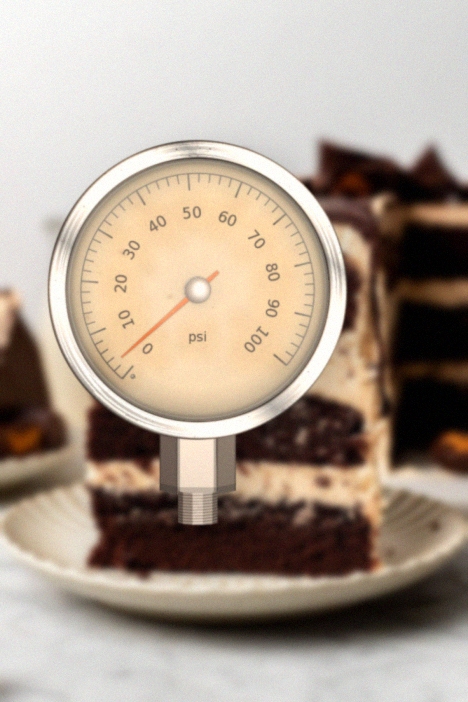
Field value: 3 psi
